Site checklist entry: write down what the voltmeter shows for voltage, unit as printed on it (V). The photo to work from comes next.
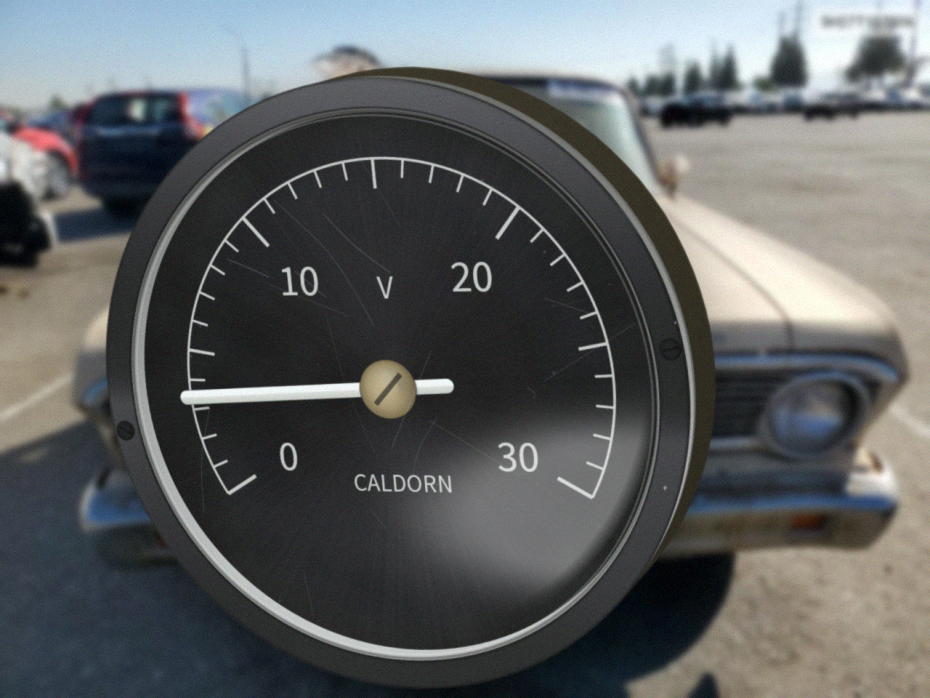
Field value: 3.5 V
